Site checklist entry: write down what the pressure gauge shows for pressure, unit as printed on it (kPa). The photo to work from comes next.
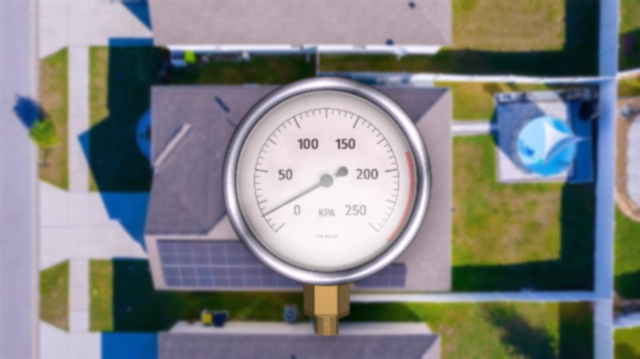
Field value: 15 kPa
